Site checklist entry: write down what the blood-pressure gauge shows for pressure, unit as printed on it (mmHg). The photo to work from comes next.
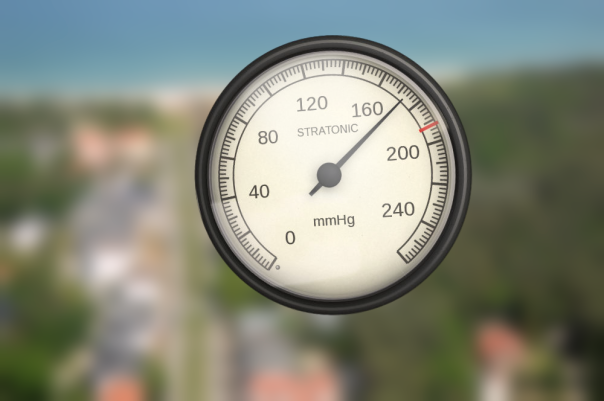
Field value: 174 mmHg
